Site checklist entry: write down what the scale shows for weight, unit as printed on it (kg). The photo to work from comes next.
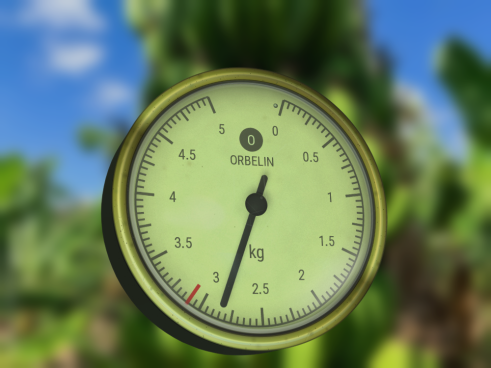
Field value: 2.85 kg
